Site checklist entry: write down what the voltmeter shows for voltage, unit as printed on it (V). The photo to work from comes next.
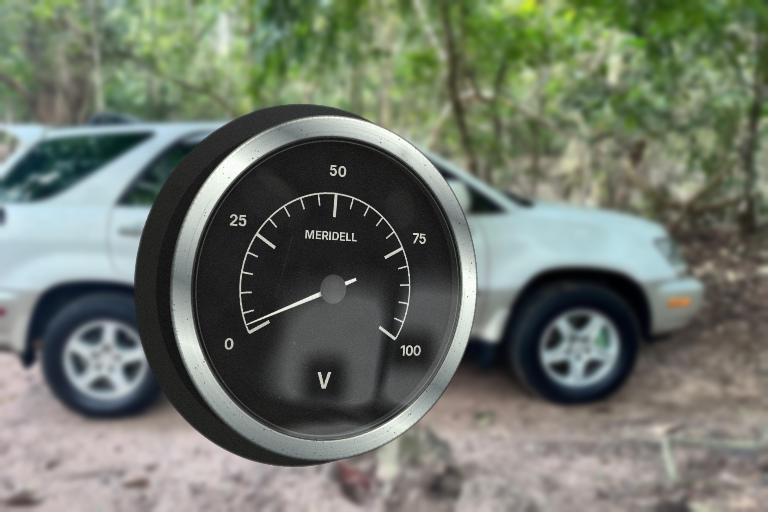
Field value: 2.5 V
